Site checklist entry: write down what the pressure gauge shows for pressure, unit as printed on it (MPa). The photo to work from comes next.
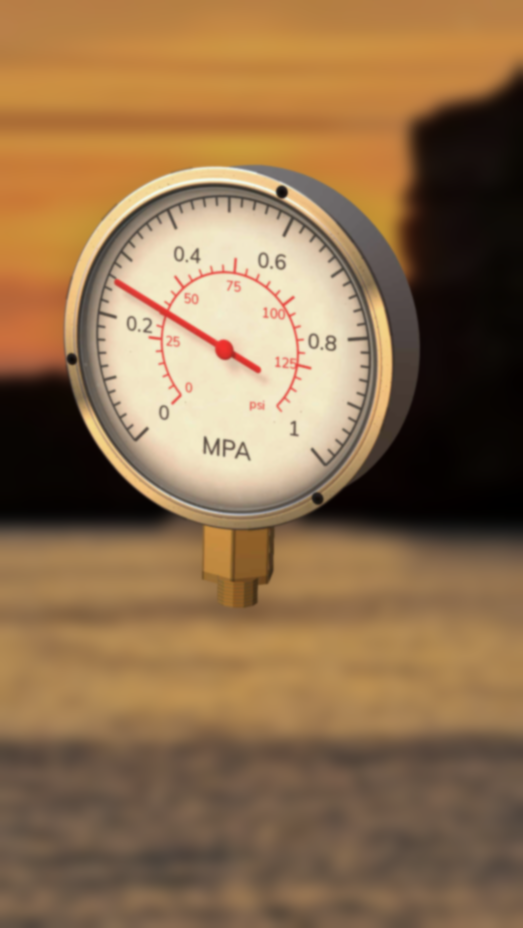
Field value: 0.26 MPa
